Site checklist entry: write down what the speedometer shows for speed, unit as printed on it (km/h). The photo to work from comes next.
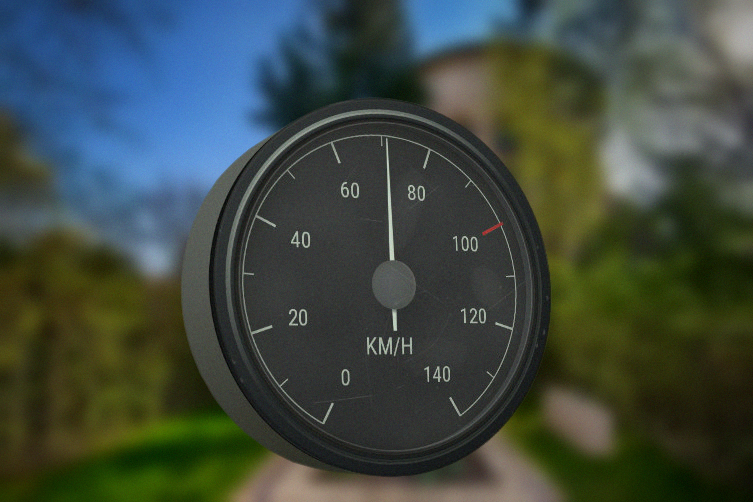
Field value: 70 km/h
